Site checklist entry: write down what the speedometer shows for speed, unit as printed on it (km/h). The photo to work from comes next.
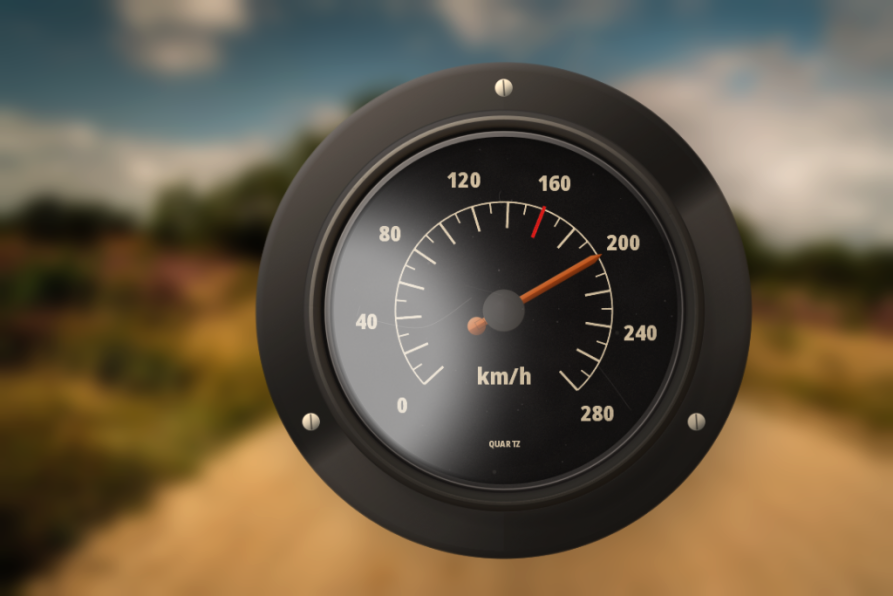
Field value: 200 km/h
